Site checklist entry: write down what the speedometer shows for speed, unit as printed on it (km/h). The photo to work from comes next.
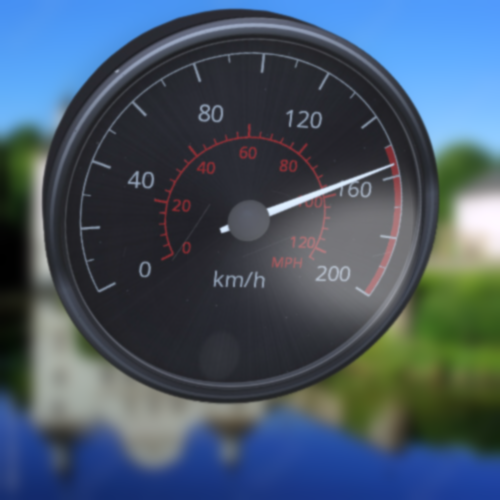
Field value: 155 km/h
